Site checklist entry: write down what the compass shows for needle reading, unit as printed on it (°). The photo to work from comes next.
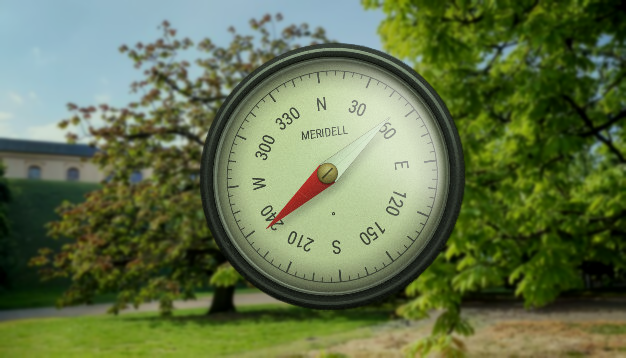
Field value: 235 °
